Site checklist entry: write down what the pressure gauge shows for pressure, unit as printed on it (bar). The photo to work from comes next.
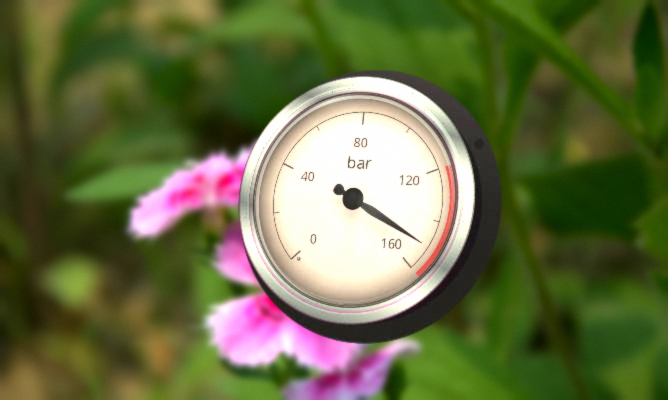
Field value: 150 bar
